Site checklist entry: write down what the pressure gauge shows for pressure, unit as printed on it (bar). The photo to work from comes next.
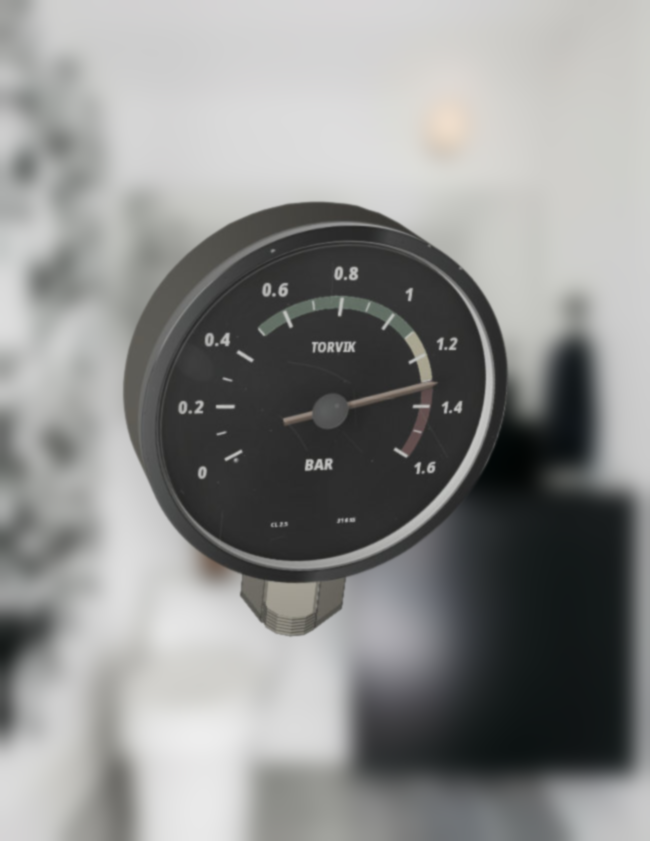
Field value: 1.3 bar
